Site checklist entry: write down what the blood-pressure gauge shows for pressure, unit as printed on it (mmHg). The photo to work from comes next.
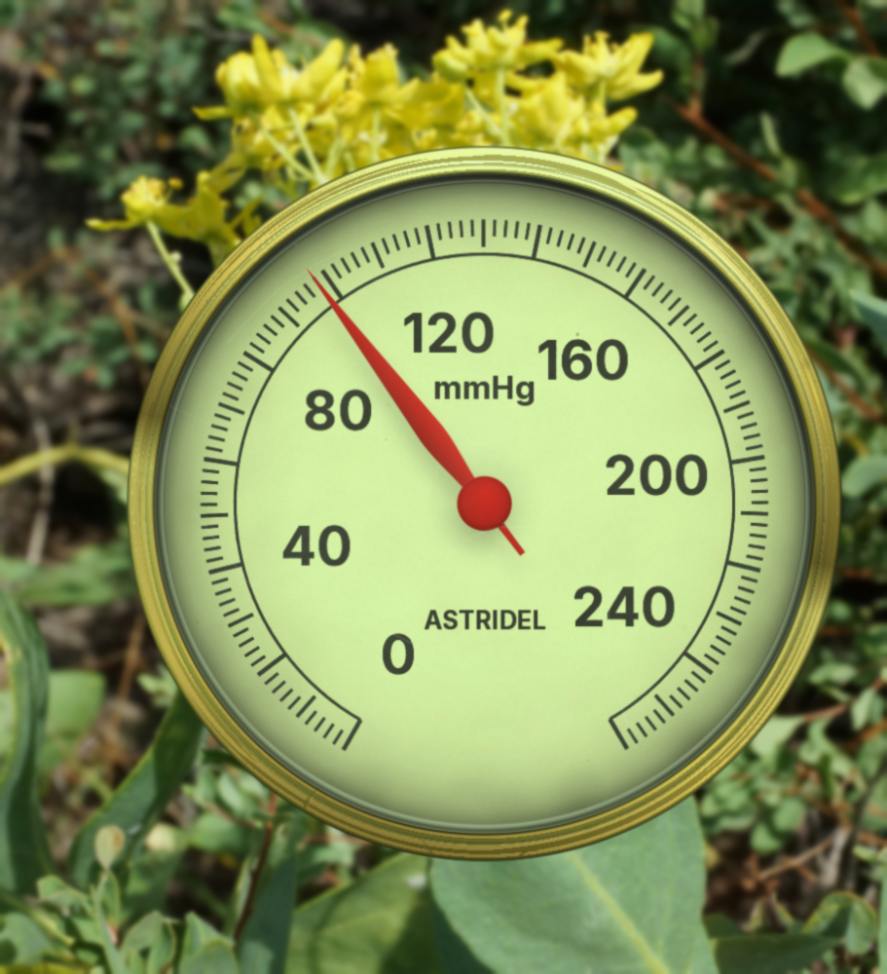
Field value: 98 mmHg
